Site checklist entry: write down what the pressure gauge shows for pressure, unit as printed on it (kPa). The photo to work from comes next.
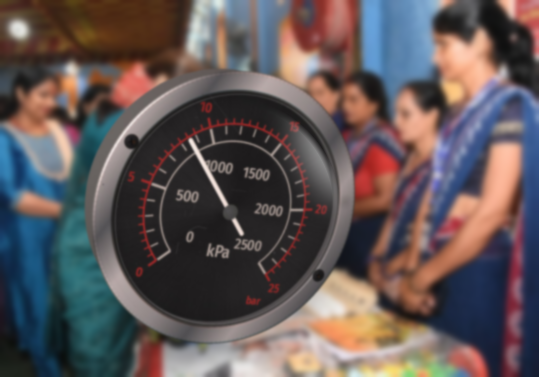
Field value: 850 kPa
